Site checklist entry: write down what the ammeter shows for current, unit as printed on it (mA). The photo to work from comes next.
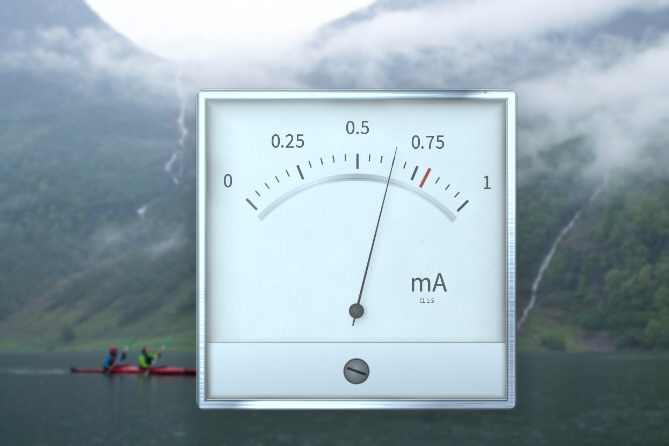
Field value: 0.65 mA
